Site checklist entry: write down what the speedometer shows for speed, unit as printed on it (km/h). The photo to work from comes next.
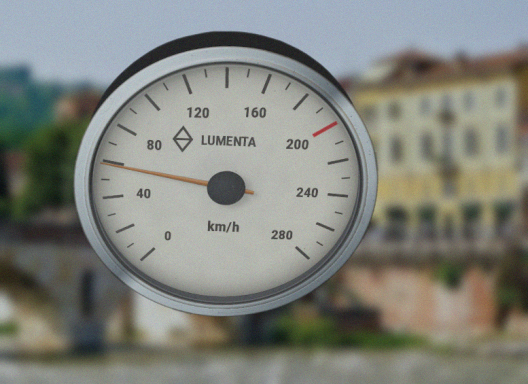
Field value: 60 km/h
